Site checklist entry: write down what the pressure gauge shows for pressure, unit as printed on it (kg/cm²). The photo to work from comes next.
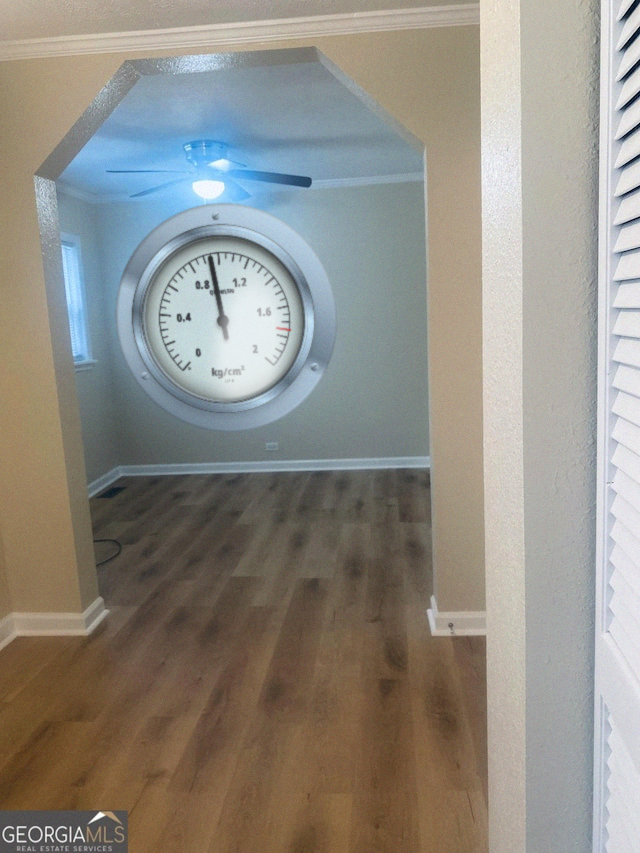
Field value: 0.95 kg/cm²
